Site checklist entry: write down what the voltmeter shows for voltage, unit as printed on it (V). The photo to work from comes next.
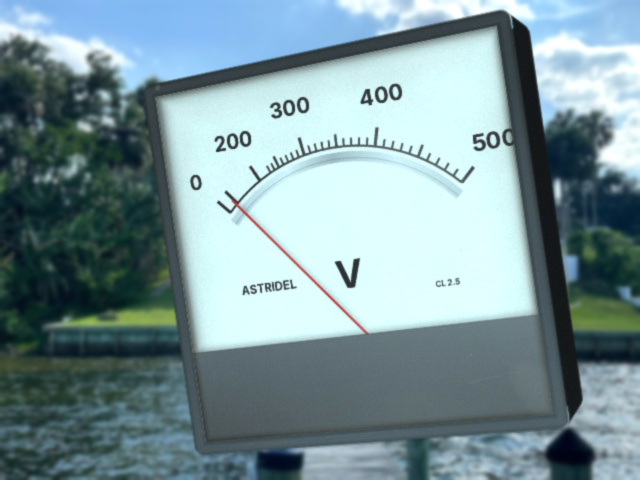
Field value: 100 V
